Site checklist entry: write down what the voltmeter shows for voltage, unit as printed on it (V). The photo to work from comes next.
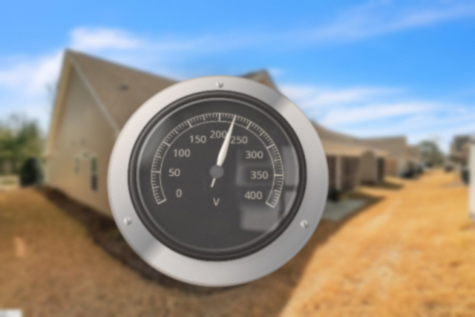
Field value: 225 V
